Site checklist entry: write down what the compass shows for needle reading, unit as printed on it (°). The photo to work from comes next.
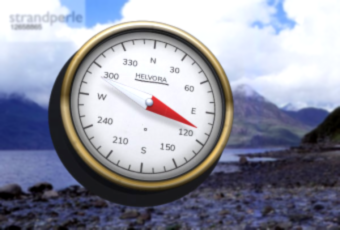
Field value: 110 °
